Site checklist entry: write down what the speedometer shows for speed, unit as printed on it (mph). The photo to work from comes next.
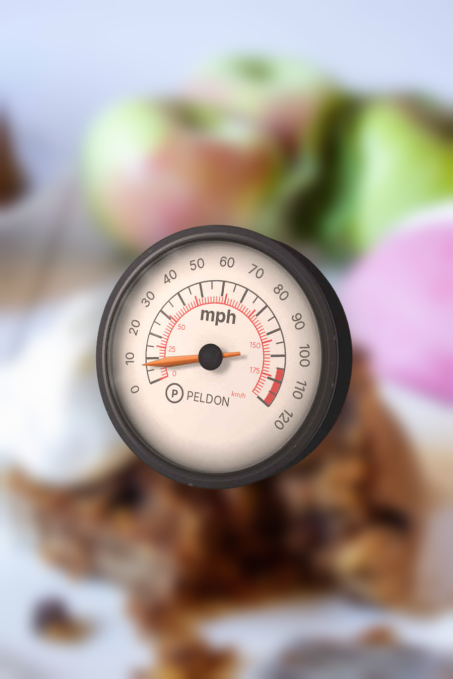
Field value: 7.5 mph
